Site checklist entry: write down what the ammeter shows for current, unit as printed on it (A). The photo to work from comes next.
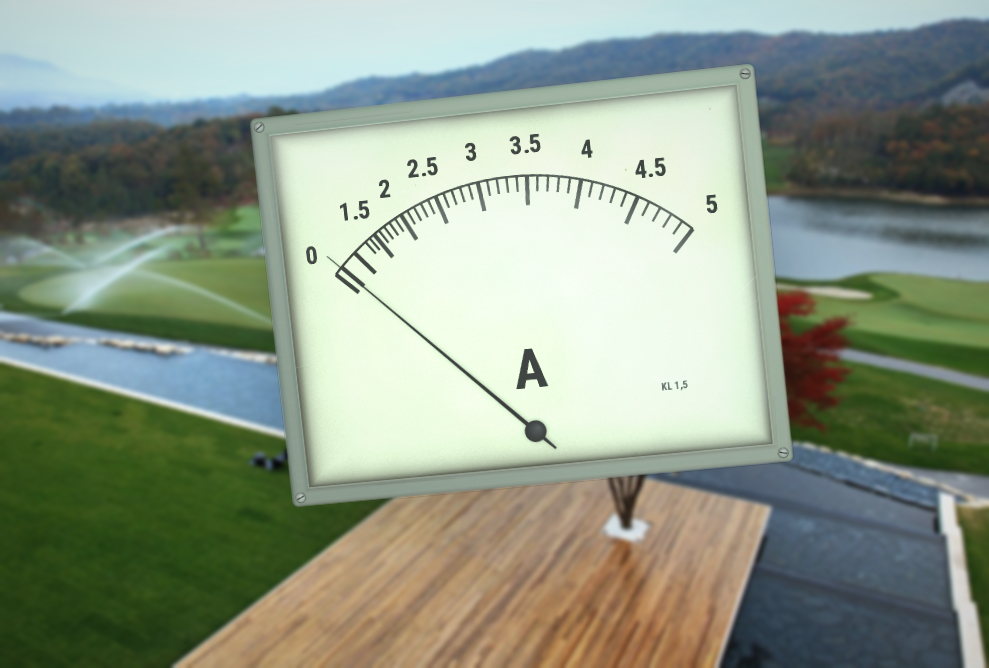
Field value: 0.5 A
